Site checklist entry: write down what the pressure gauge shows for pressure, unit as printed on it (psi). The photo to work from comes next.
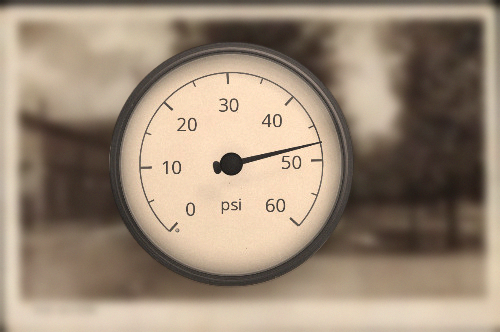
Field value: 47.5 psi
